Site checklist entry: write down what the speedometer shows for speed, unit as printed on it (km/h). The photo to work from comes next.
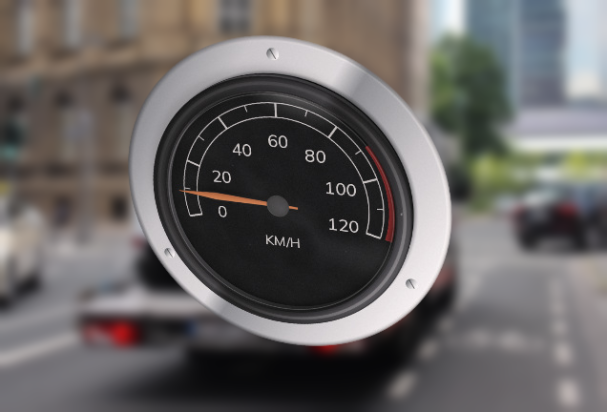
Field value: 10 km/h
